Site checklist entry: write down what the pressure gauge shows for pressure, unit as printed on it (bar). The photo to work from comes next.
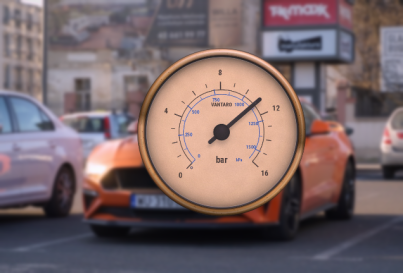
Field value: 11 bar
